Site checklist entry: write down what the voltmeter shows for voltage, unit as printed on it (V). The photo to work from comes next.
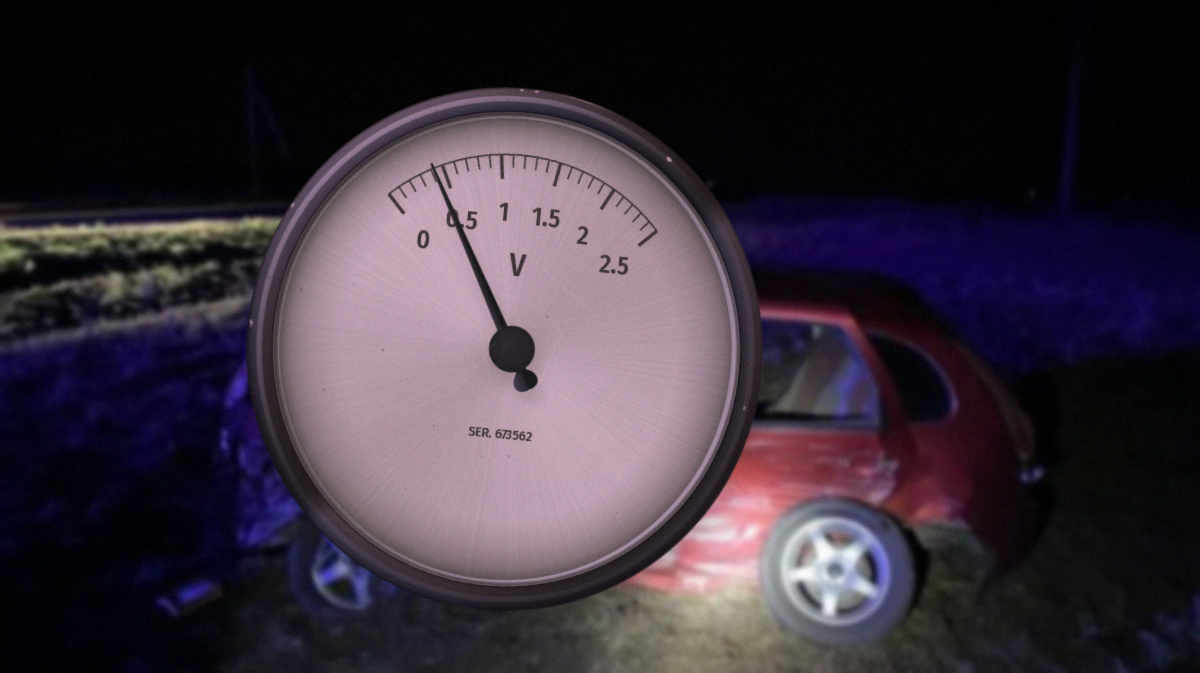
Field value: 0.4 V
